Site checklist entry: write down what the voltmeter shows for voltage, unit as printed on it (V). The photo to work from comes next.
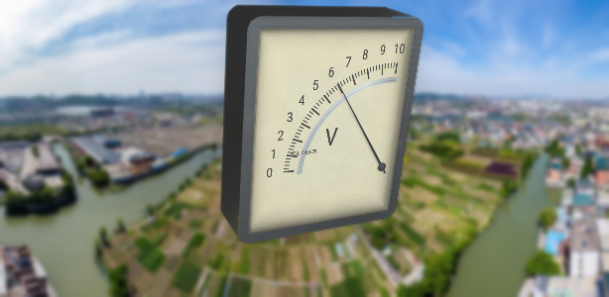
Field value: 6 V
